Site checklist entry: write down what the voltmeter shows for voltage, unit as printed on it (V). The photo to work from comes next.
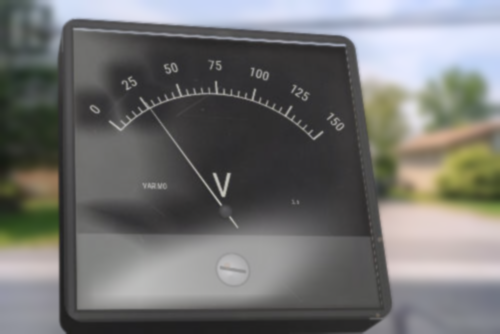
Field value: 25 V
